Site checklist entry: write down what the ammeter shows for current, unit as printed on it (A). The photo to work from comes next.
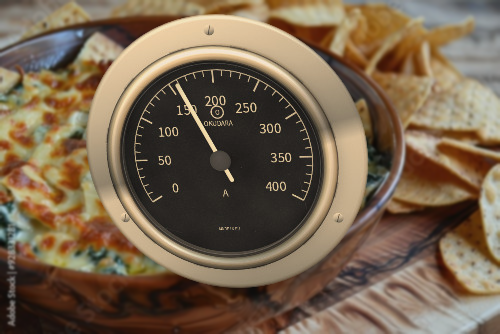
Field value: 160 A
